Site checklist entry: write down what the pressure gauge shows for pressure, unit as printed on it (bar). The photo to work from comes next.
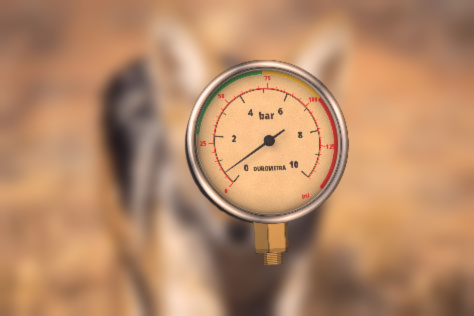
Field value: 0.5 bar
